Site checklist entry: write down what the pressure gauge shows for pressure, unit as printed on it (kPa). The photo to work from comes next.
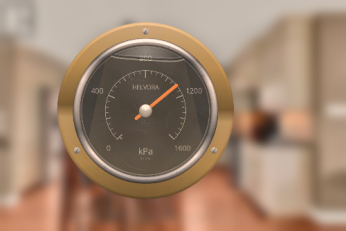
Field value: 1100 kPa
